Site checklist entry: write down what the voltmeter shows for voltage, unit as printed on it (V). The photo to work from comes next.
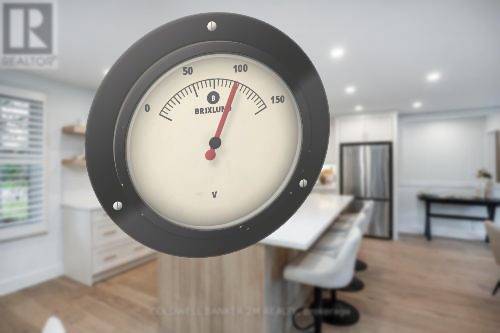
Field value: 100 V
